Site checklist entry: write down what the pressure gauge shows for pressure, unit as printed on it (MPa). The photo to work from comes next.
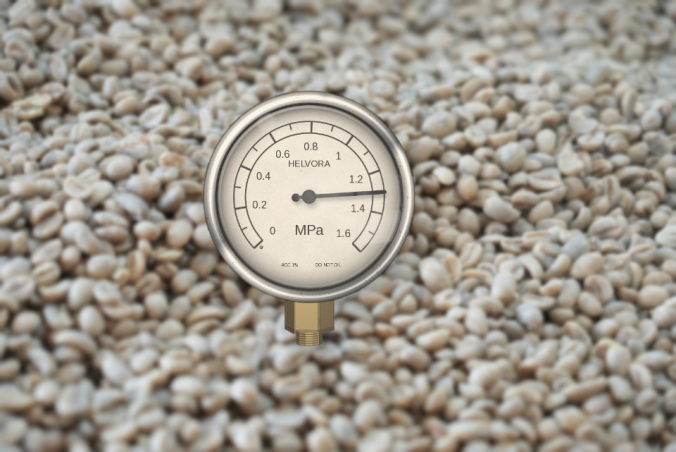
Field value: 1.3 MPa
